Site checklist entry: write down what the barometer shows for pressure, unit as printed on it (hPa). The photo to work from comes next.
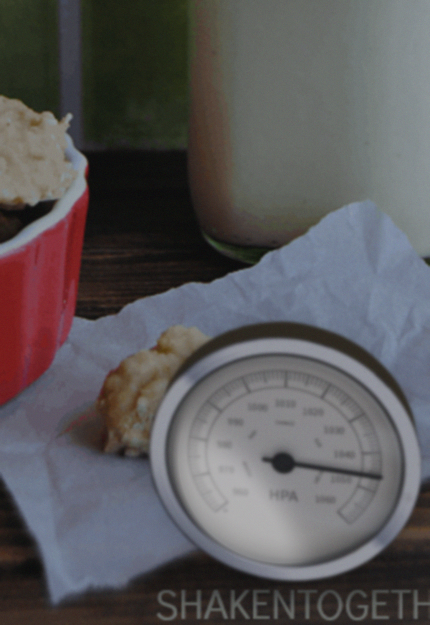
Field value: 1045 hPa
